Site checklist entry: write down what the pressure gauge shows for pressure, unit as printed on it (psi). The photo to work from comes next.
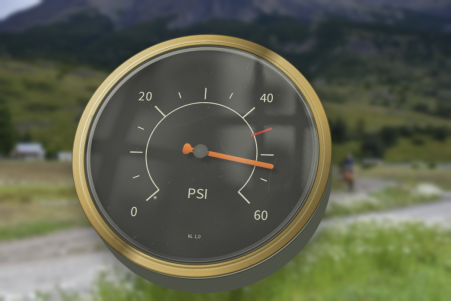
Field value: 52.5 psi
